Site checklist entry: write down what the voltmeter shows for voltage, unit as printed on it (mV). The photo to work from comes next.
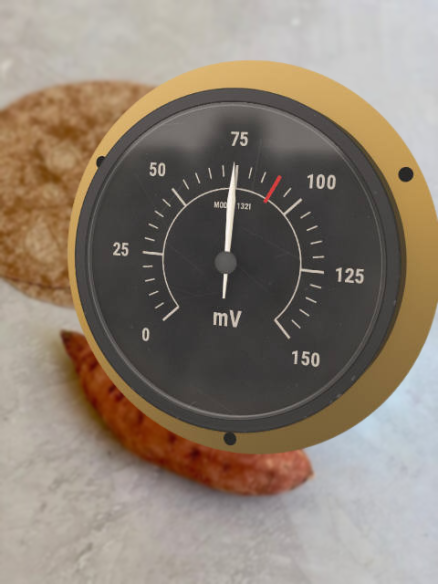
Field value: 75 mV
